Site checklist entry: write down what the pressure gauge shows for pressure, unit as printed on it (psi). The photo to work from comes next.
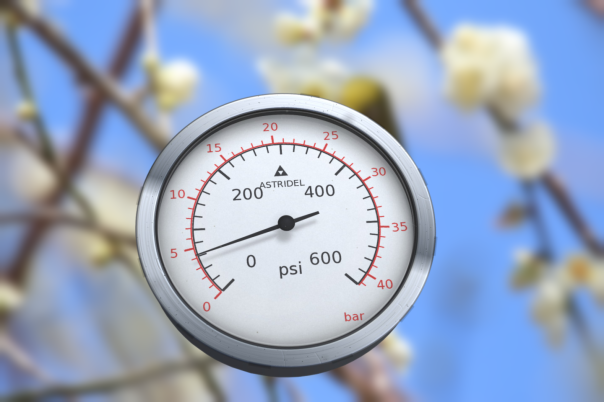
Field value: 60 psi
